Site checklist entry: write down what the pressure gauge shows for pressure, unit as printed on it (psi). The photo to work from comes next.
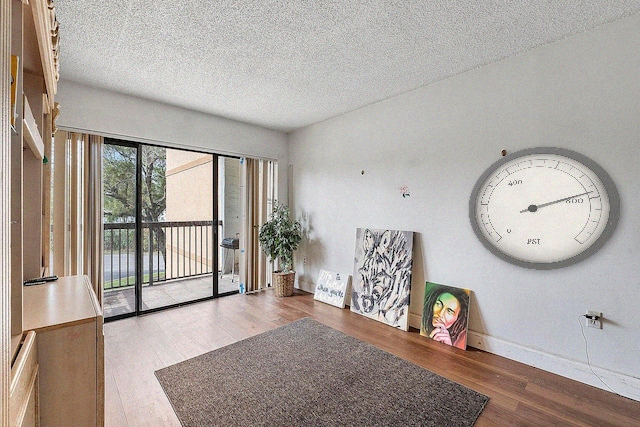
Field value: 775 psi
